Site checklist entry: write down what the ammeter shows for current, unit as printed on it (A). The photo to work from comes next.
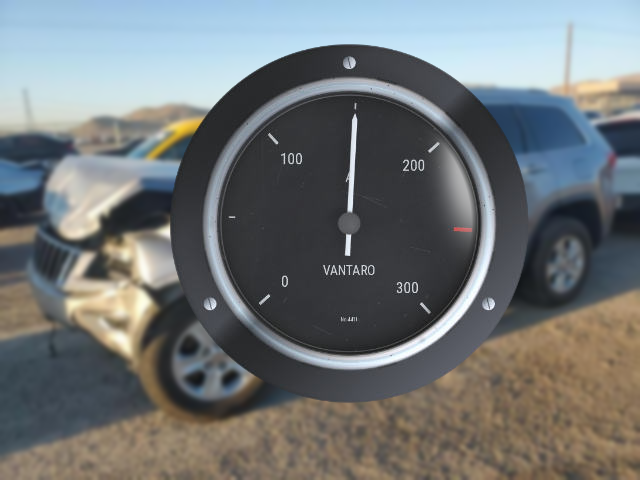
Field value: 150 A
